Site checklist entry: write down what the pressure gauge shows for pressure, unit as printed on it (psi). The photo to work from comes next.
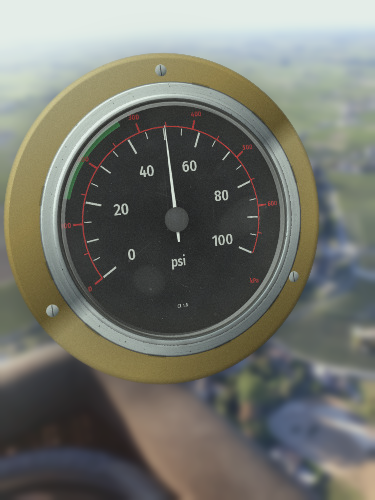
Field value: 50 psi
